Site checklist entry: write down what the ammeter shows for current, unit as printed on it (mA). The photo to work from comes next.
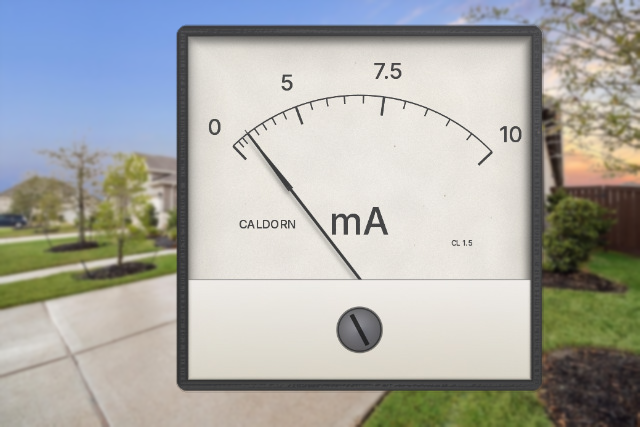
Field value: 2.5 mA
